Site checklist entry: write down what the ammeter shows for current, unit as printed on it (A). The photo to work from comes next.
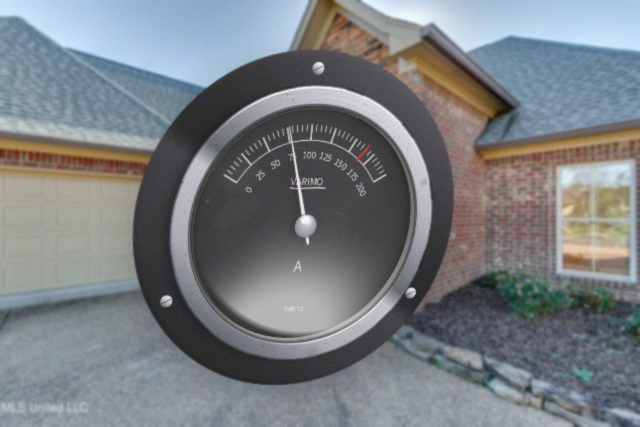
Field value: 75 A
